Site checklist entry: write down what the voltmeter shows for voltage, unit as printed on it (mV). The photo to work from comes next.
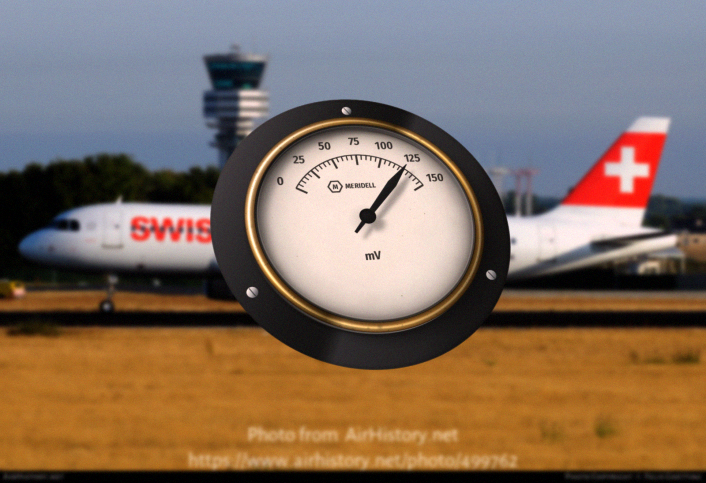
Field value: 125 mV
